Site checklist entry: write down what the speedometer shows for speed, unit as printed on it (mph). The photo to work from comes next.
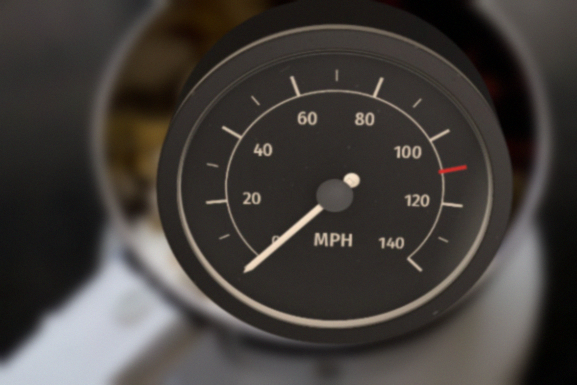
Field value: 0 mph
